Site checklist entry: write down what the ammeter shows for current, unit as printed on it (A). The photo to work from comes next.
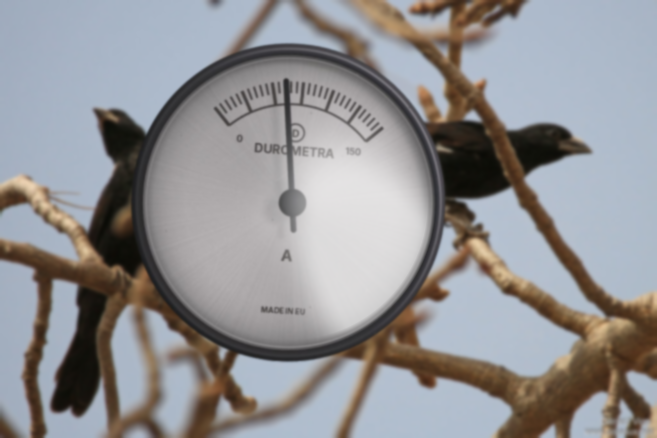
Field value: 60 A
